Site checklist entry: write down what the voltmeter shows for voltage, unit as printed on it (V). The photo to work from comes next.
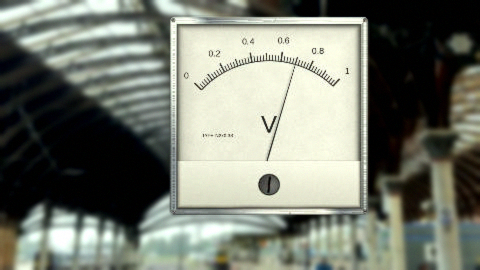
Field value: 0.7 V
